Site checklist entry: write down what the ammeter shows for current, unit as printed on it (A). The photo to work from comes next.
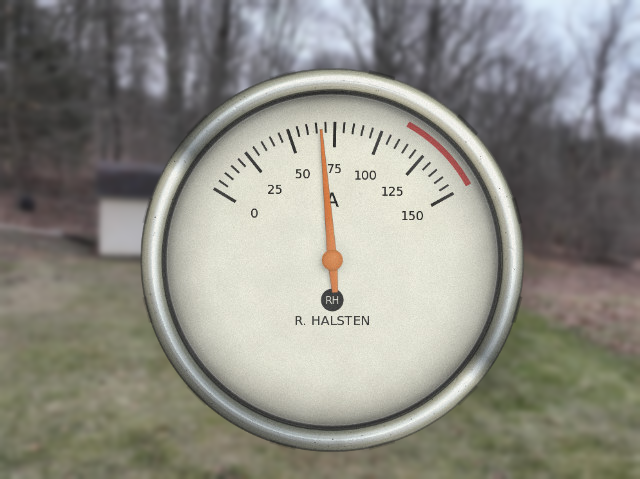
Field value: 67.5 A
